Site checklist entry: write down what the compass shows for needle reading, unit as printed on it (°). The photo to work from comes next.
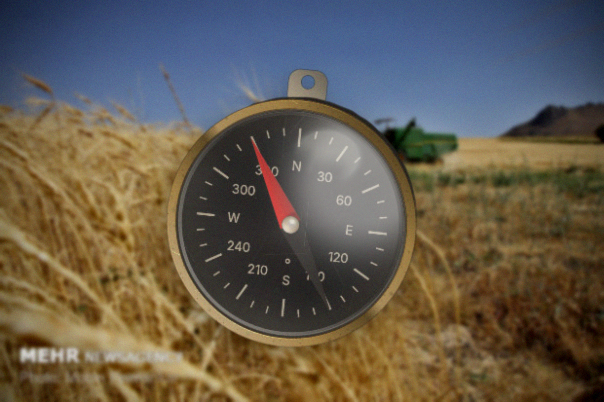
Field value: 330 °
